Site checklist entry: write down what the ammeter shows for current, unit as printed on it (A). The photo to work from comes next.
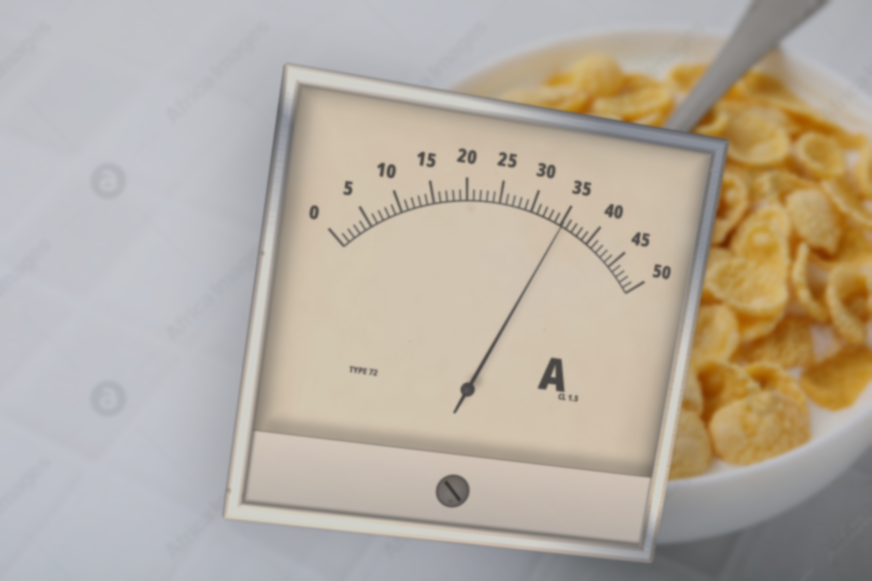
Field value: 35 A
